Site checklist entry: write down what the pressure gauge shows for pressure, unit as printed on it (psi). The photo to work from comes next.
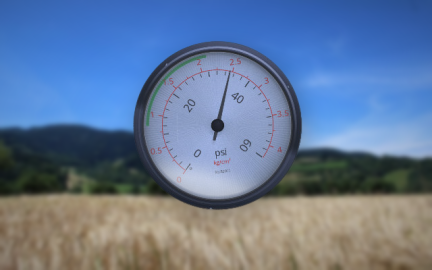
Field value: 35 psi
